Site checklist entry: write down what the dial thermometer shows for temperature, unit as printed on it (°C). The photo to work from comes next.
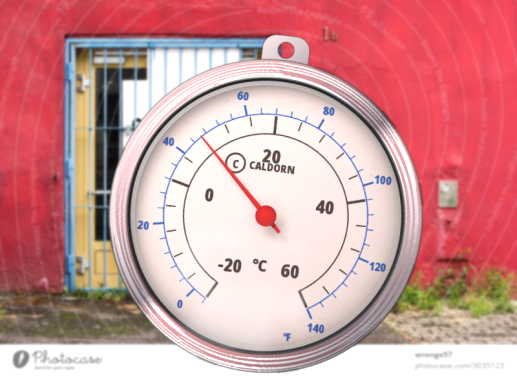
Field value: 8 °C
